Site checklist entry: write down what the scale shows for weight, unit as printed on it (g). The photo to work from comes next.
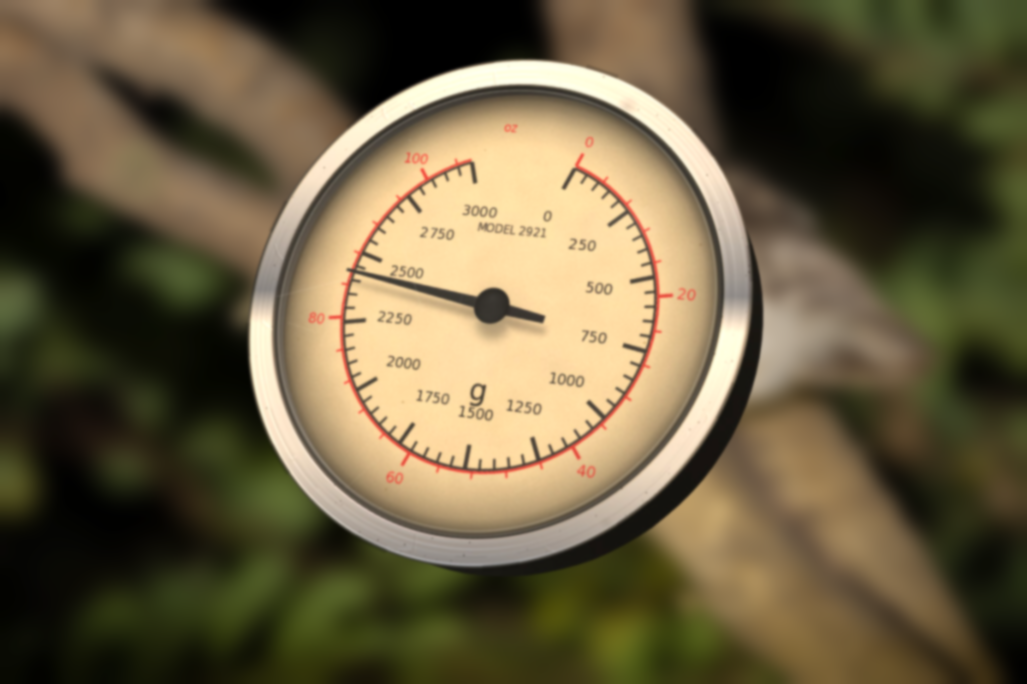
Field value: 2425 g
